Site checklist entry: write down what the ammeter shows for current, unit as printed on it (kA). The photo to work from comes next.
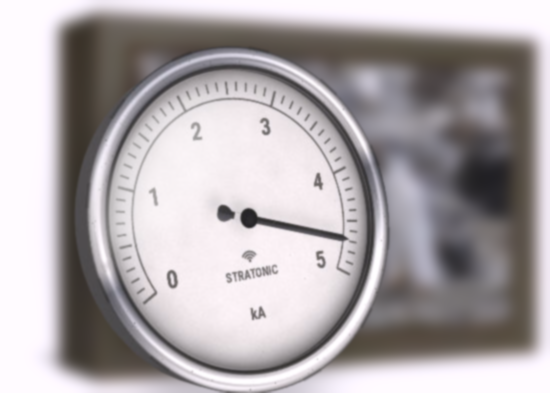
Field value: 4.7 kA
